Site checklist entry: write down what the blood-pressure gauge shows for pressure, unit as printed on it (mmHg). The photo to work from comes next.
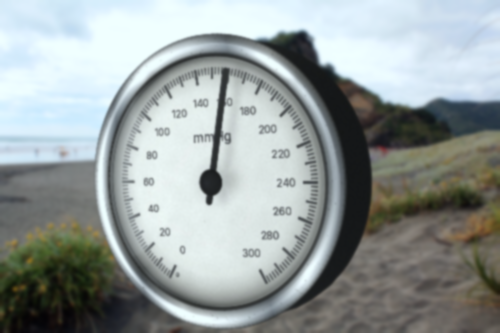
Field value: 160 mmHg
